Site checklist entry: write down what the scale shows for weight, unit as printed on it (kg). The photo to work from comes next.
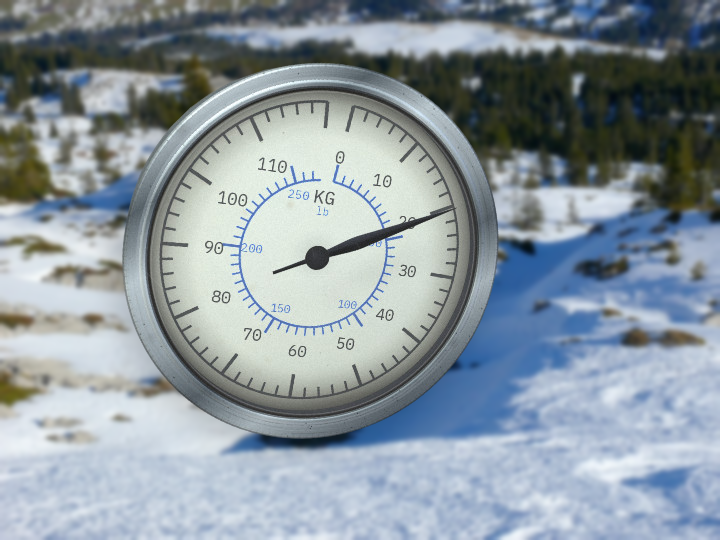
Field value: 20 kg
